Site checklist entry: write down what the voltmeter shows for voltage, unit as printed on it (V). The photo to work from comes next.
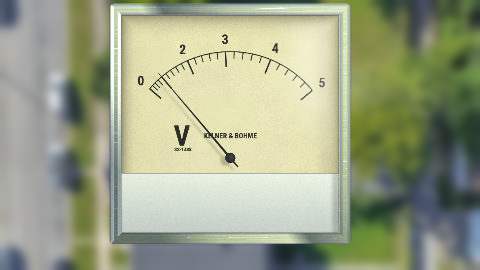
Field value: 1 V
